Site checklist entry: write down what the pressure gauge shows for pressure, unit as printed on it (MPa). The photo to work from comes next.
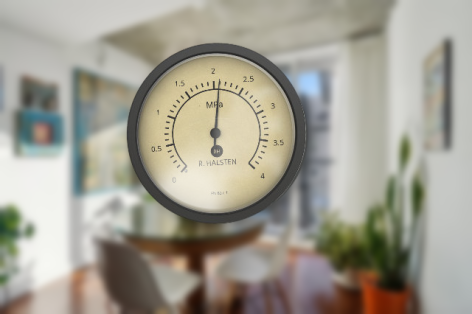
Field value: 2.1 MPa
